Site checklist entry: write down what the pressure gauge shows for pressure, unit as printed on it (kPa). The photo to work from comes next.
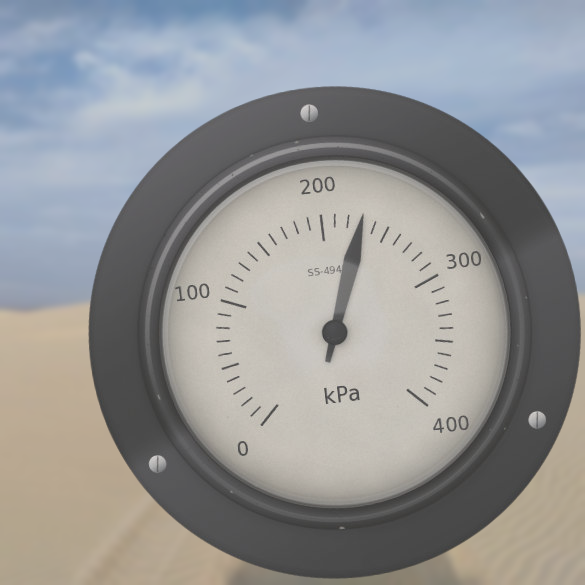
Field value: 230 kPa
